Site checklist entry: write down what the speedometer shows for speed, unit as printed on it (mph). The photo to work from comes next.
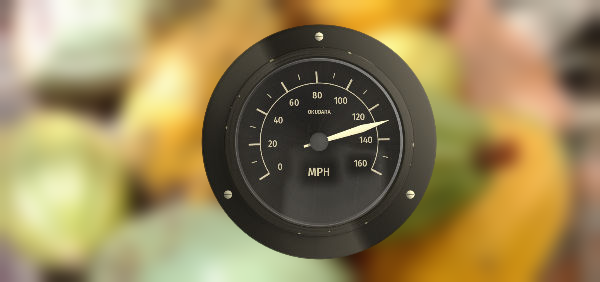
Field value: 130 mph
